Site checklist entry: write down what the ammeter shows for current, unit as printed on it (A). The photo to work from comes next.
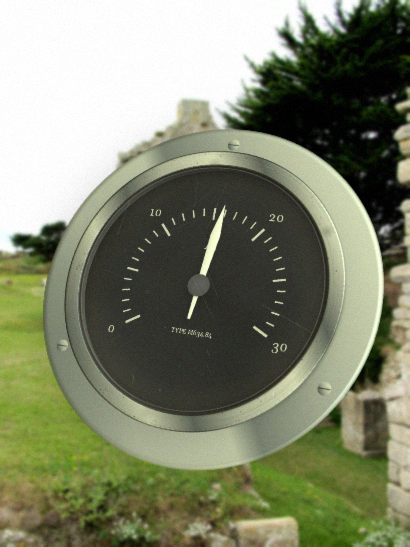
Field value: 16 A
